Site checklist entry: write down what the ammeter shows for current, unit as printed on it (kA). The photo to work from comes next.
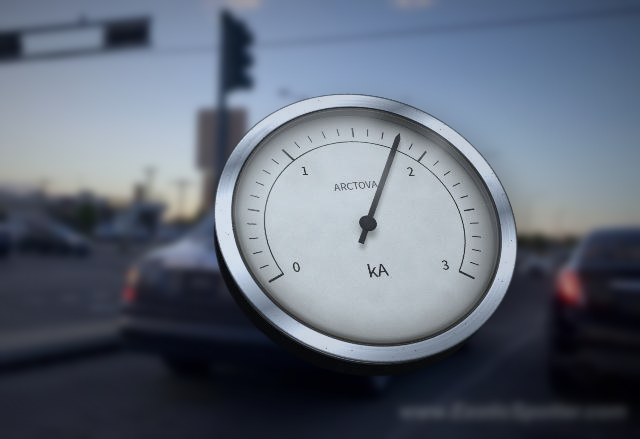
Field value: 1.8 kA
